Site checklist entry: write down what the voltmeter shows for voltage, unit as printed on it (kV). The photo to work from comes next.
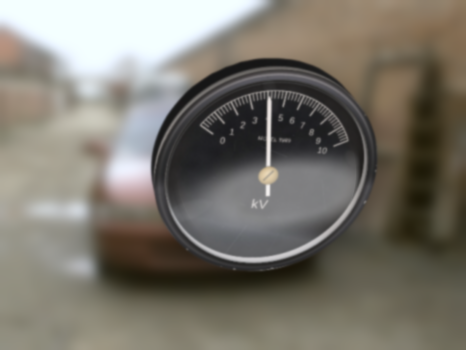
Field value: 4 kV
